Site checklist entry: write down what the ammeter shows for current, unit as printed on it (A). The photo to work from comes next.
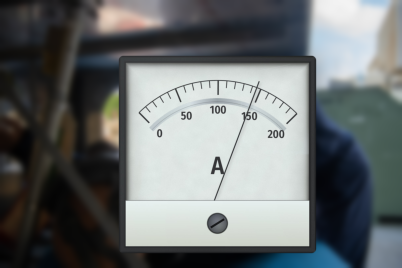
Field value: 145 A
